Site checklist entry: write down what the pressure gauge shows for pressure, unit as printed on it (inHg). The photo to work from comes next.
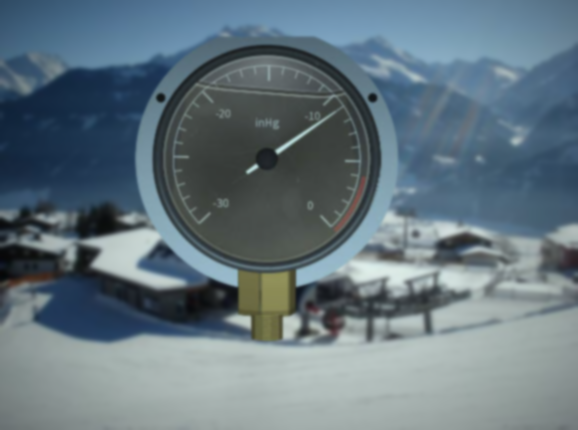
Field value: -9 inHg
